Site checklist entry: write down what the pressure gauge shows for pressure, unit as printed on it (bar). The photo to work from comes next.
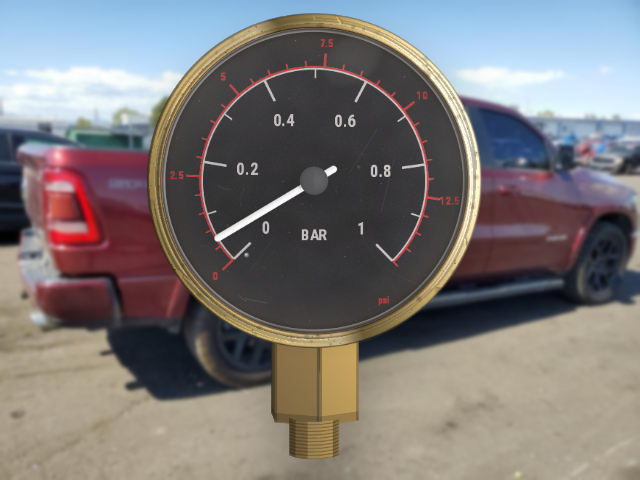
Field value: 0.05 bar
